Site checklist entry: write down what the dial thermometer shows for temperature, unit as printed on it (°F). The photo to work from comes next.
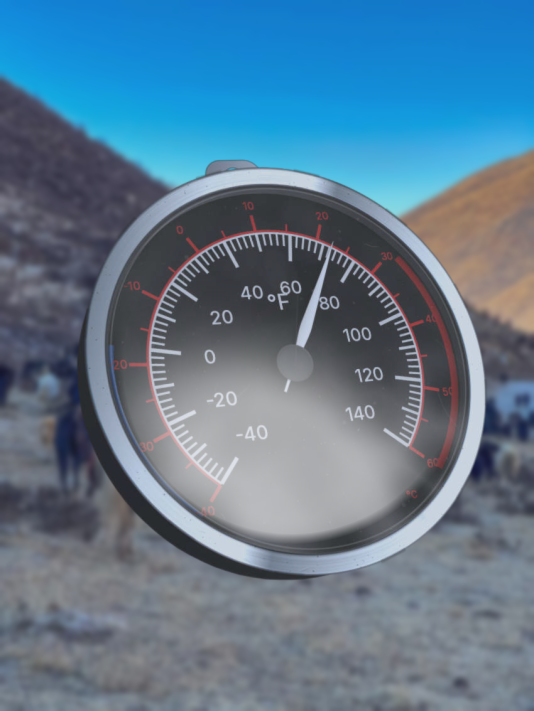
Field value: 72 °F
